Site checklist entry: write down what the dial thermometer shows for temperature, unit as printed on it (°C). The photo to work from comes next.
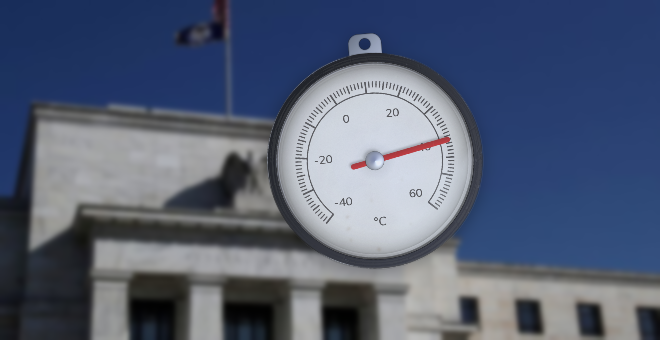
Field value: 40 °C
